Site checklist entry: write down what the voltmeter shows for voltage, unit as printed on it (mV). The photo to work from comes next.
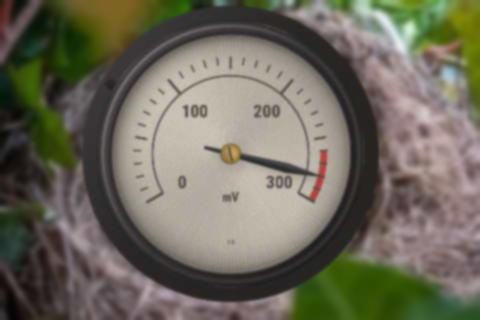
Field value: 280 mV
